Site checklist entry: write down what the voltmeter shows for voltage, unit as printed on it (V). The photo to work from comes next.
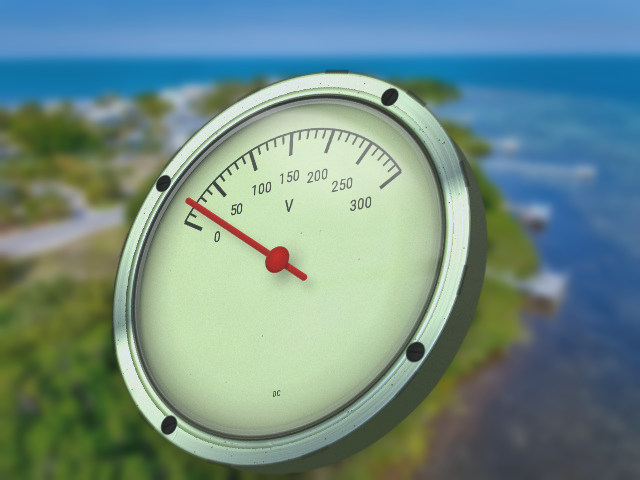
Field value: 20 V
